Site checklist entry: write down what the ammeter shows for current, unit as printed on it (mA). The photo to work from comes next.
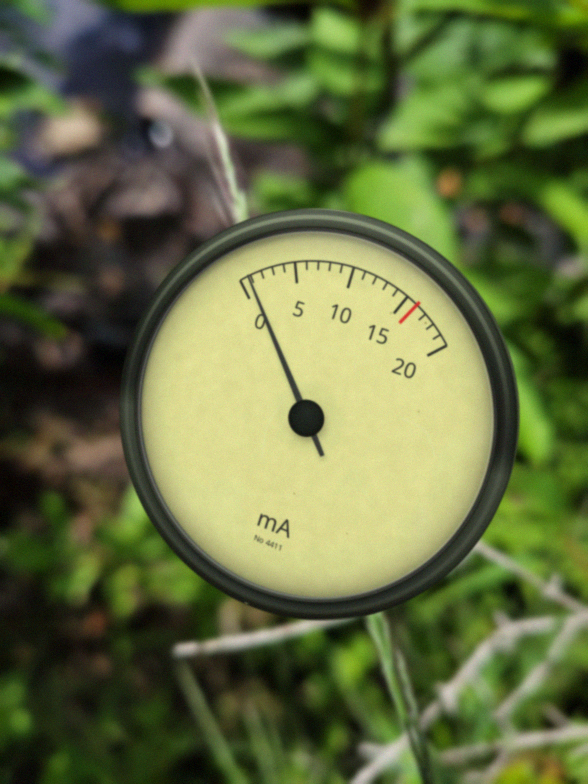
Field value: 1 mA
